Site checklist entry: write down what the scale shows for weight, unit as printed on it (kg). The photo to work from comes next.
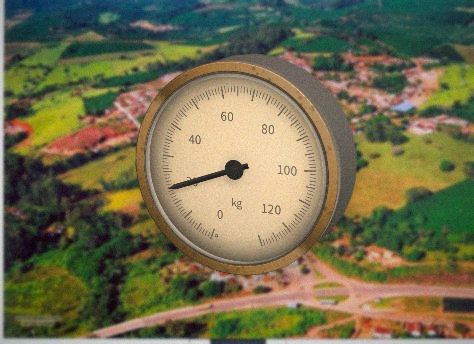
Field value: 20 kg
